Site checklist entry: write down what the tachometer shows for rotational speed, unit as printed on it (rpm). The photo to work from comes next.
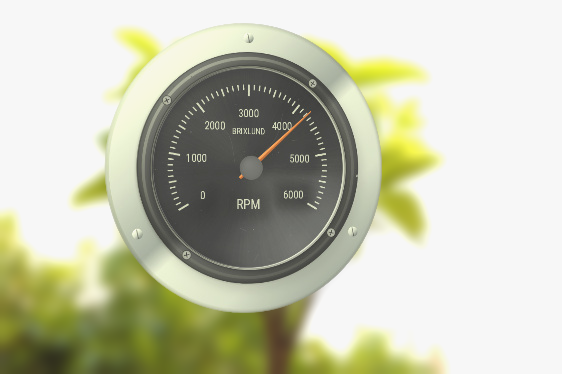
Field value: 4200 rpm
